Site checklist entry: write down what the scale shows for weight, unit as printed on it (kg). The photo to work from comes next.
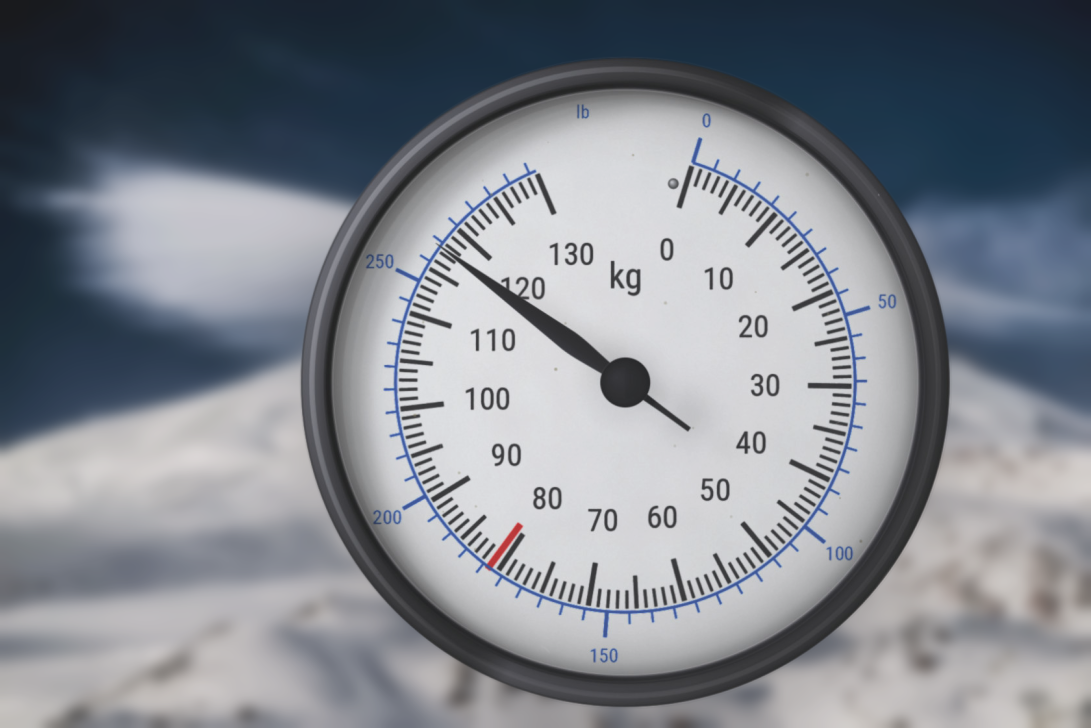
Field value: 117.5 kg
